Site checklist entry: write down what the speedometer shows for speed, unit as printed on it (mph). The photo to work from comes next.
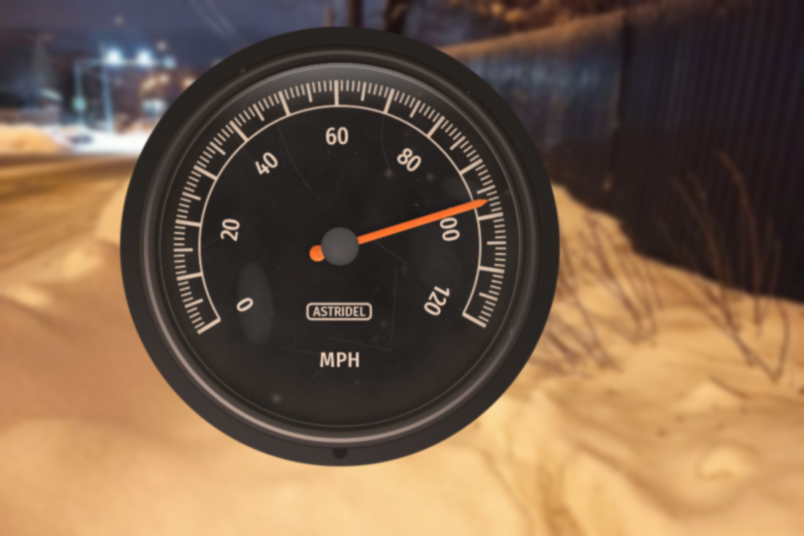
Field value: 97 mph
